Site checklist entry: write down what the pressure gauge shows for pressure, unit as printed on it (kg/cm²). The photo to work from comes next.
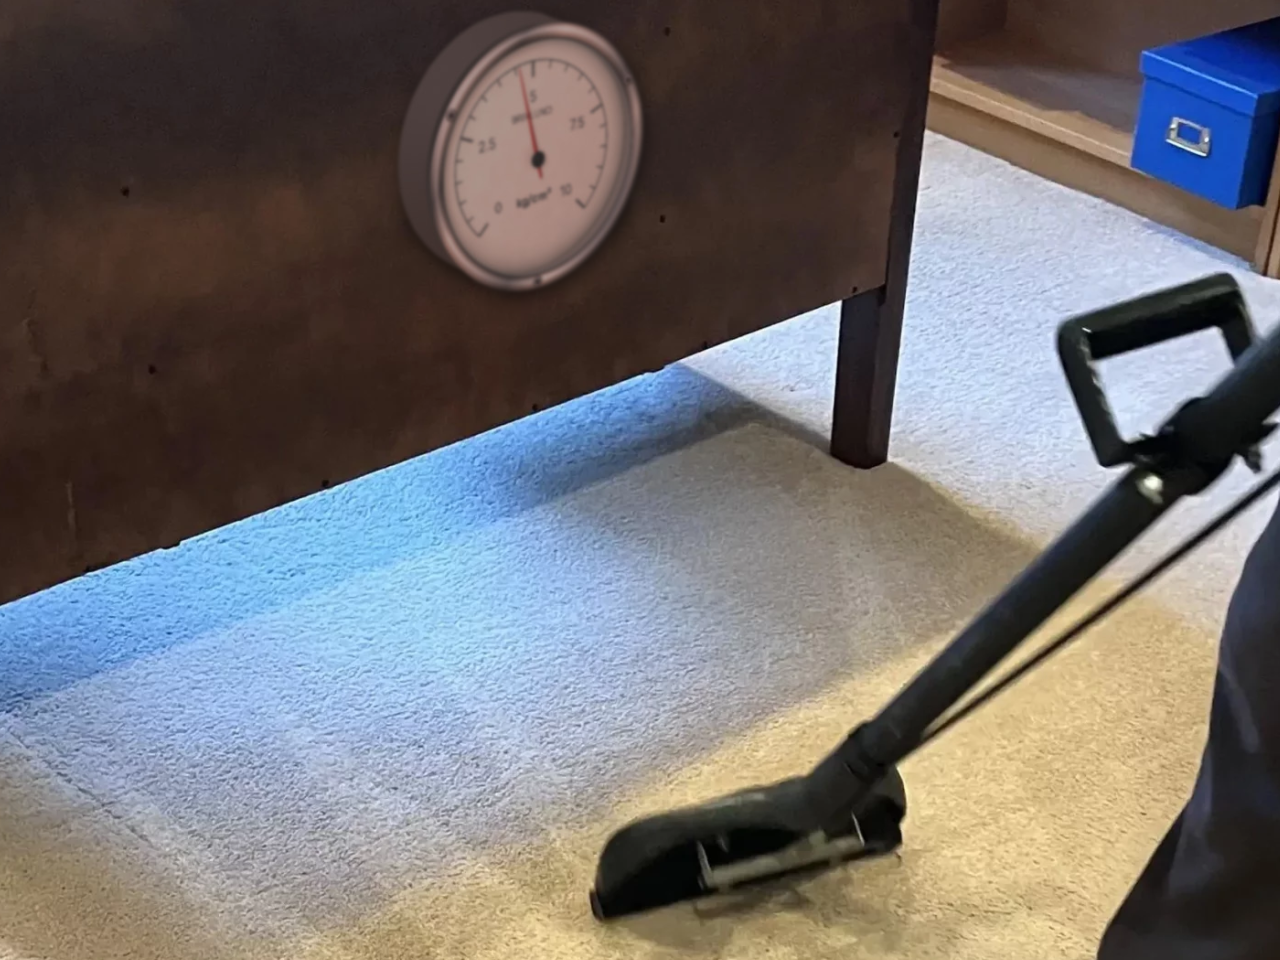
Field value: 4.5 kg/cm²
